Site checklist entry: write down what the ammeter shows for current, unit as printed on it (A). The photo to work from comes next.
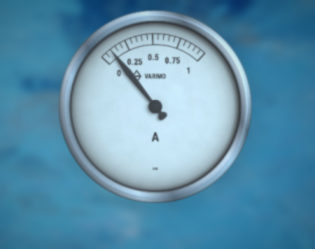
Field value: 0.1 A
